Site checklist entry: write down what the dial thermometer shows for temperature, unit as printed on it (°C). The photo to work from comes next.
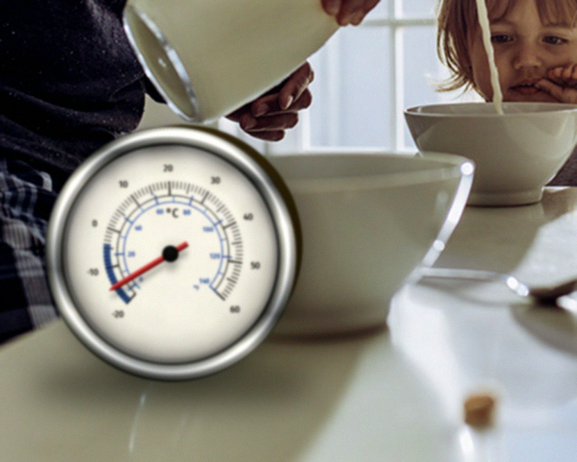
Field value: -15 °C
